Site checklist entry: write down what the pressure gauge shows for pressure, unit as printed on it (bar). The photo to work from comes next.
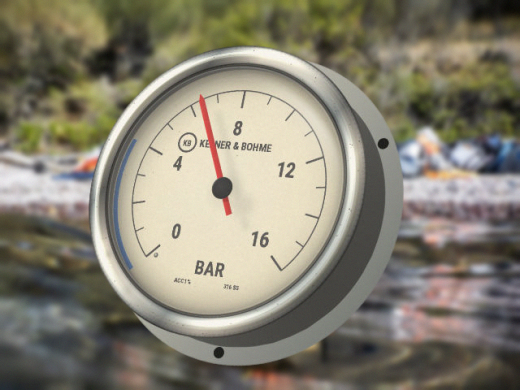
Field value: 6.5 bar
